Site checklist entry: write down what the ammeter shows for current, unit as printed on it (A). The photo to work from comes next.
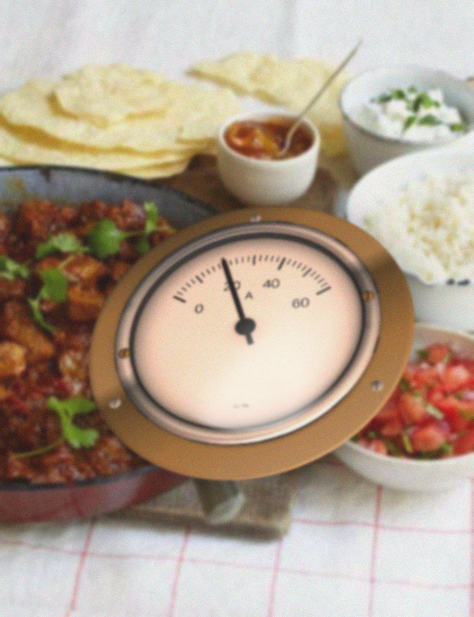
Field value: 20 A
